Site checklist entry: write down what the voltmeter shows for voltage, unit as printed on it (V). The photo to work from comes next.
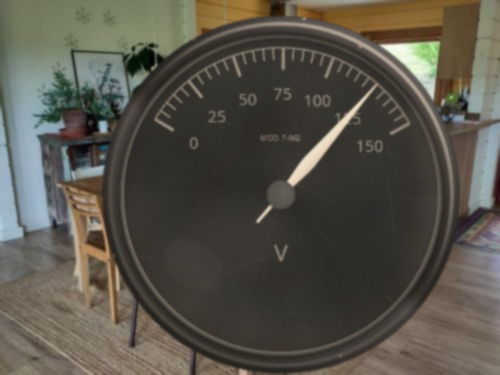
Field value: 125 V
